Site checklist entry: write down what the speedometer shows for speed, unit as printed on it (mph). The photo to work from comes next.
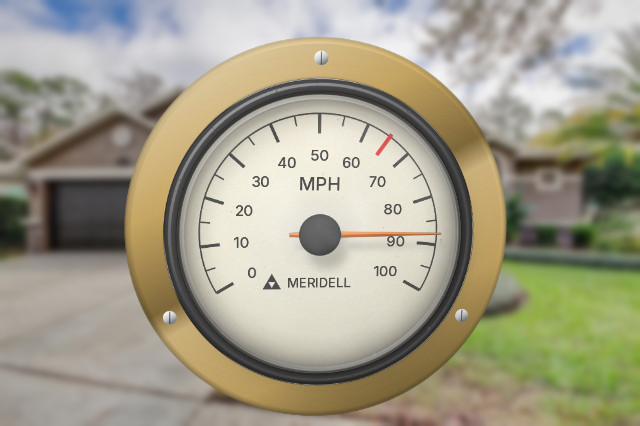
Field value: 87.5 mph
